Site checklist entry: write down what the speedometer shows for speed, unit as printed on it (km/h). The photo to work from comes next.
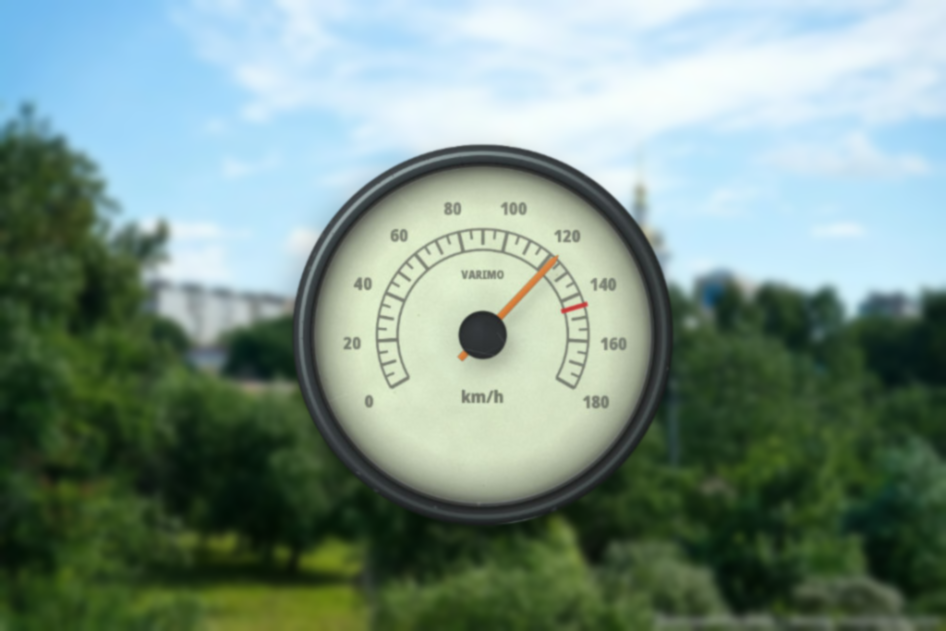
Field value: 122.5 km/h
